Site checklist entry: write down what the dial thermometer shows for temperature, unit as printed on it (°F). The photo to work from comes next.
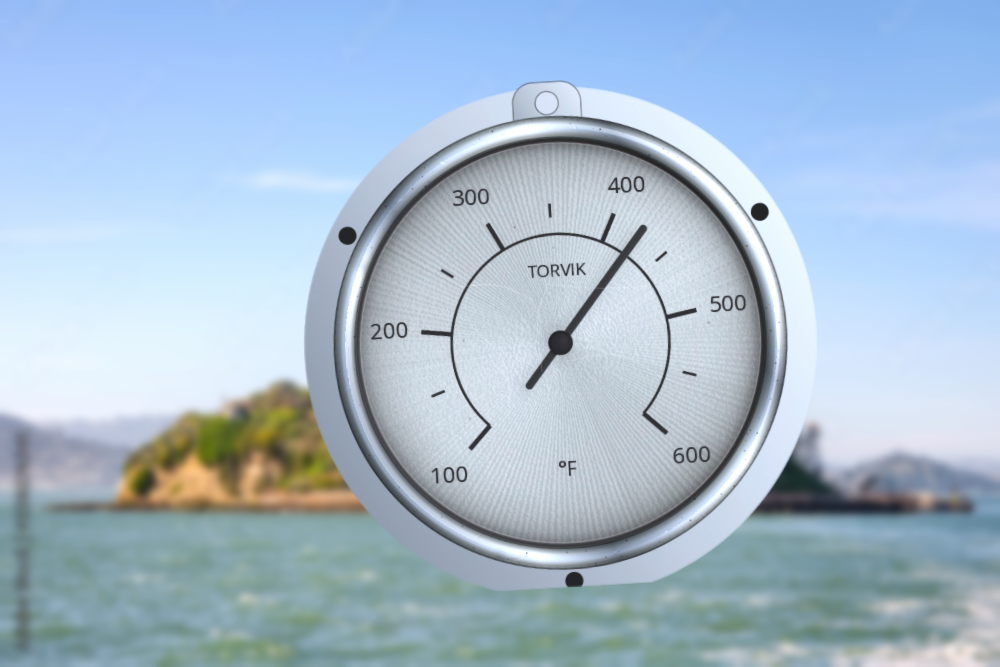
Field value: 425 °F
